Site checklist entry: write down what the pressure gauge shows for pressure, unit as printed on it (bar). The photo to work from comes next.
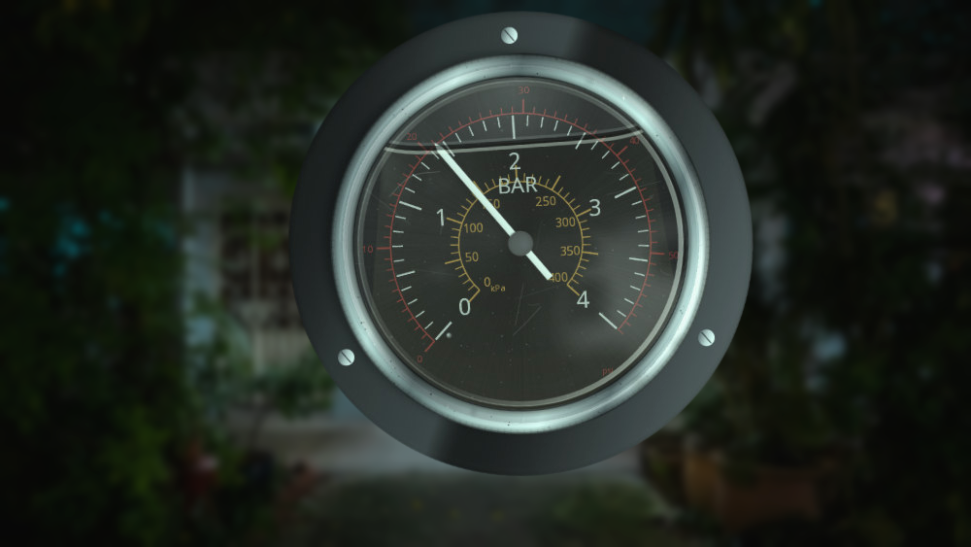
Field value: 1.45 bar
